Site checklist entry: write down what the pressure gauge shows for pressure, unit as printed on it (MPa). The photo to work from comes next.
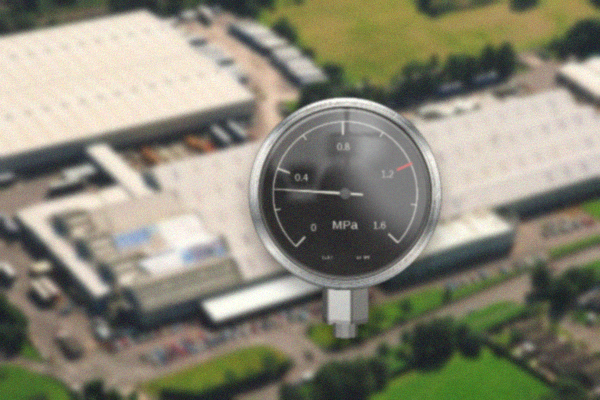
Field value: 0.3 MPa
